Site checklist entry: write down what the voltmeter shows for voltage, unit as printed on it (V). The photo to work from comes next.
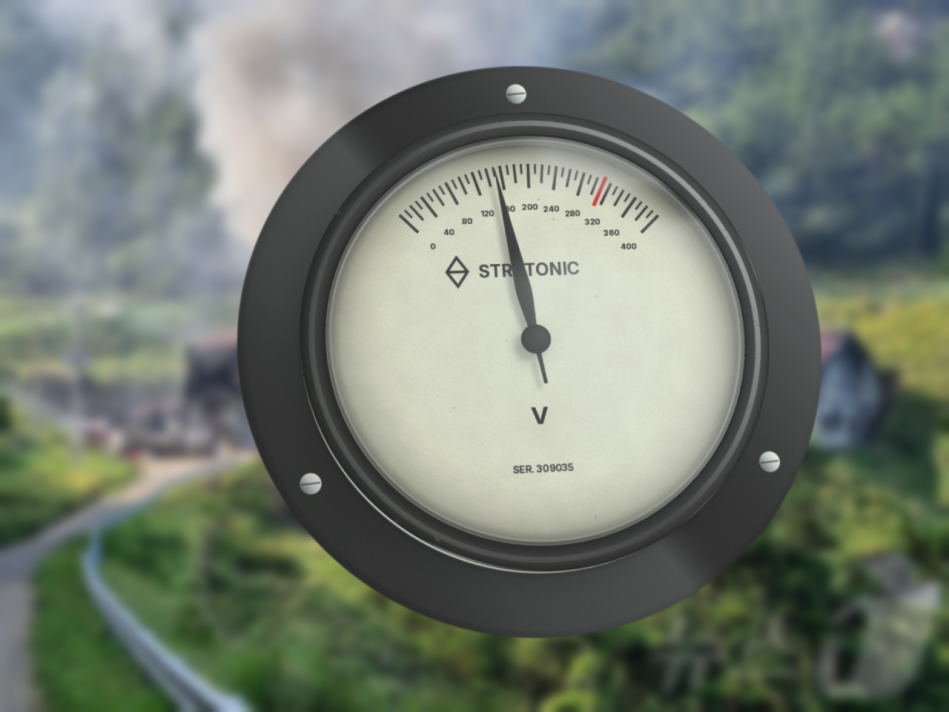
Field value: 150 V
